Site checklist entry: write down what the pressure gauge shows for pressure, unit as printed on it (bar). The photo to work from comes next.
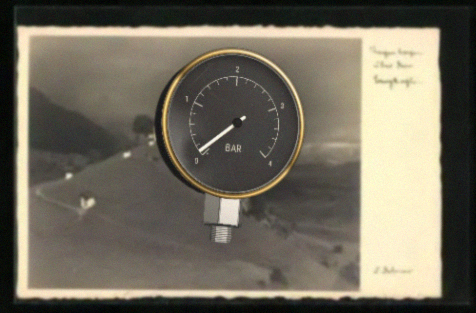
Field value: 0.1 bar
